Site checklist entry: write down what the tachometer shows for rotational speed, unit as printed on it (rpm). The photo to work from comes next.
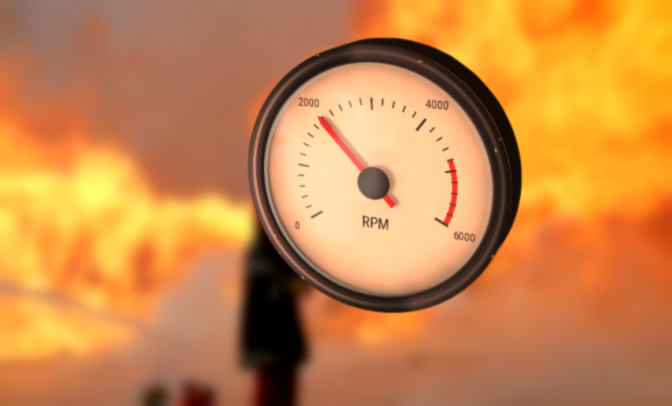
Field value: 2000 rpm
